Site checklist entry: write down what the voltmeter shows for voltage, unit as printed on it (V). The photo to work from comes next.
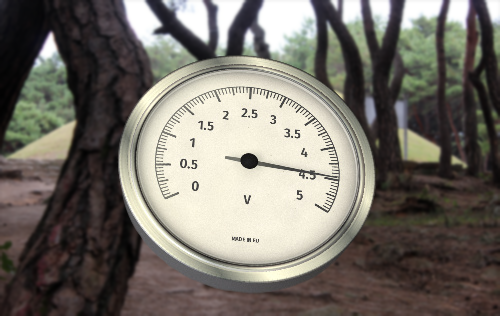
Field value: 4.5 V
